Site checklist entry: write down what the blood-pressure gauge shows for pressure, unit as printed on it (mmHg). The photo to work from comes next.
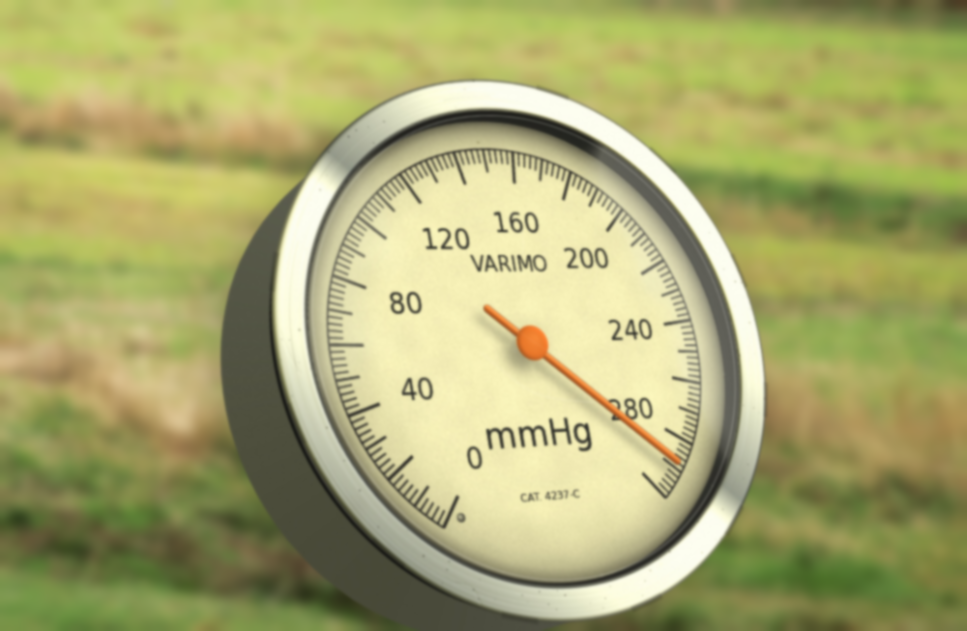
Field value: 290 mmHg
